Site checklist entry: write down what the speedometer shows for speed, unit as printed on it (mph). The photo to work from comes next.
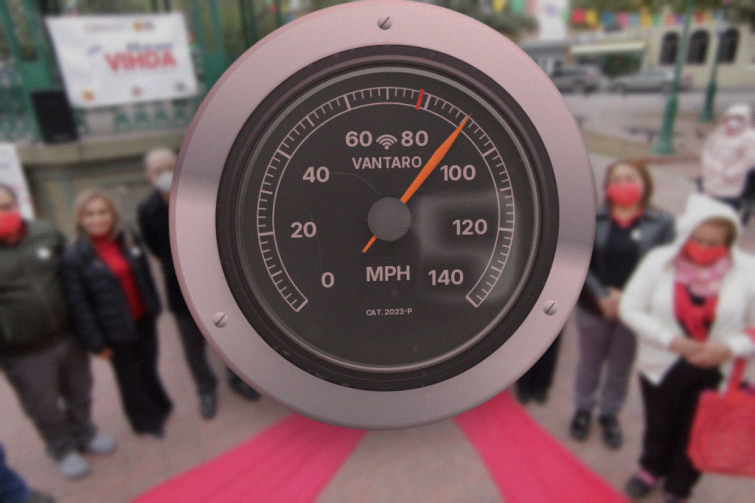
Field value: 90 mph
